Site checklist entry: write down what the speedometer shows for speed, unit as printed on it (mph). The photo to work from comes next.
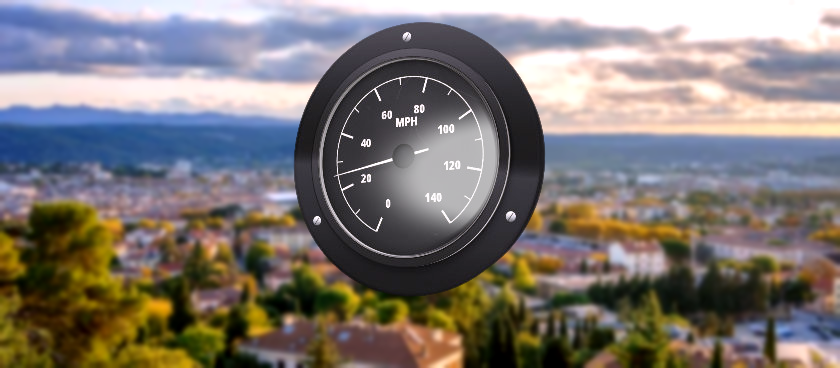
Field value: 25 mph
